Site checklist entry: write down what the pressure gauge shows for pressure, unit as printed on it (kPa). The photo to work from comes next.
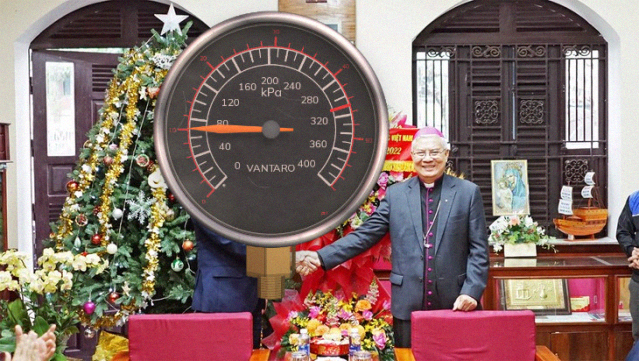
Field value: 70 kPa
